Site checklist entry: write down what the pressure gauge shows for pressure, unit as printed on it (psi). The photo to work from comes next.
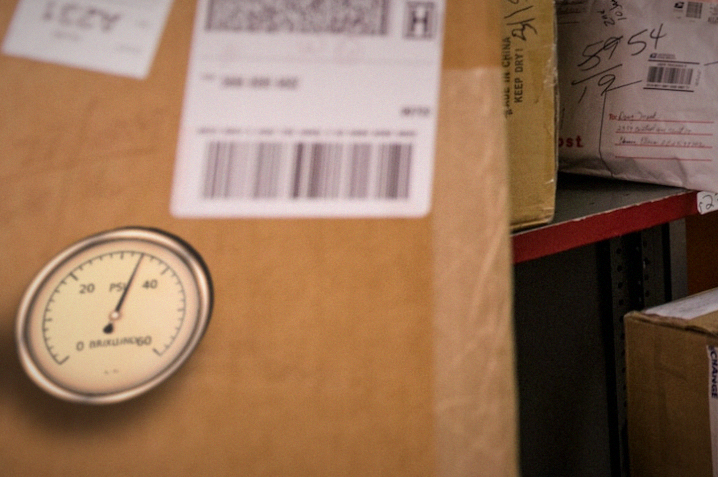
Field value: 34 psi
